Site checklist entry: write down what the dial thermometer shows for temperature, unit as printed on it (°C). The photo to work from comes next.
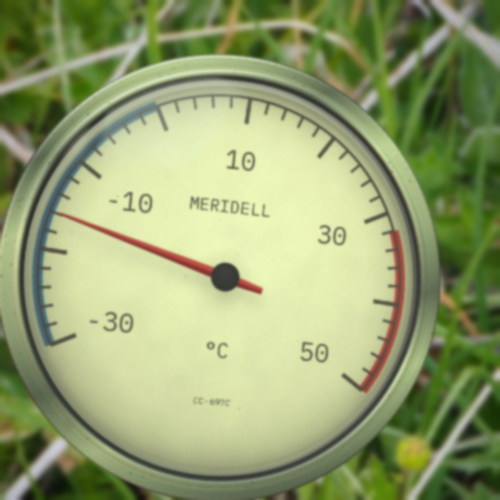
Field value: -16 °C
